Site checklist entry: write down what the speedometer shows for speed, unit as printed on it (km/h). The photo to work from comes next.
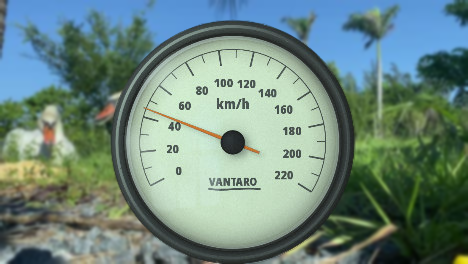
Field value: 45 km/h
